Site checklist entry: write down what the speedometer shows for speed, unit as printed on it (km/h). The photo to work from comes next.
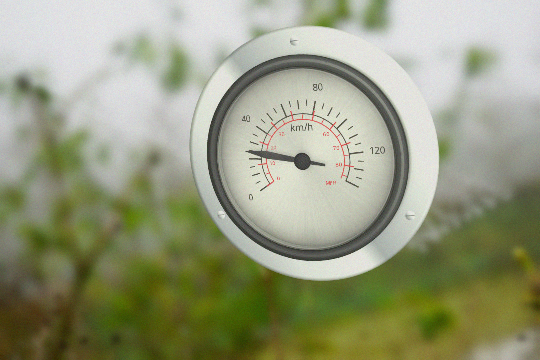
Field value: 25 km/h
